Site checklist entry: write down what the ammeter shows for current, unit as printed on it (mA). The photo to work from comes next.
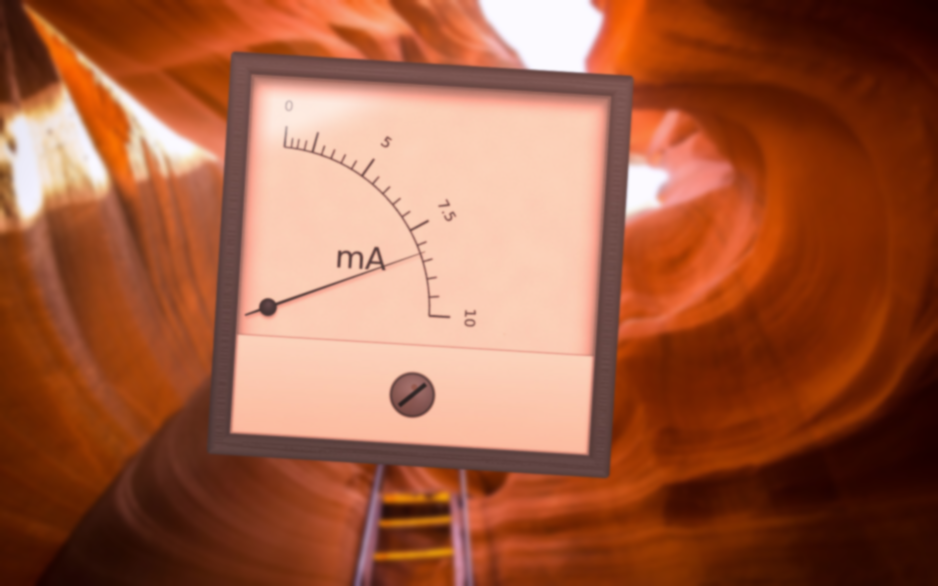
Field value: 8.25 mA
